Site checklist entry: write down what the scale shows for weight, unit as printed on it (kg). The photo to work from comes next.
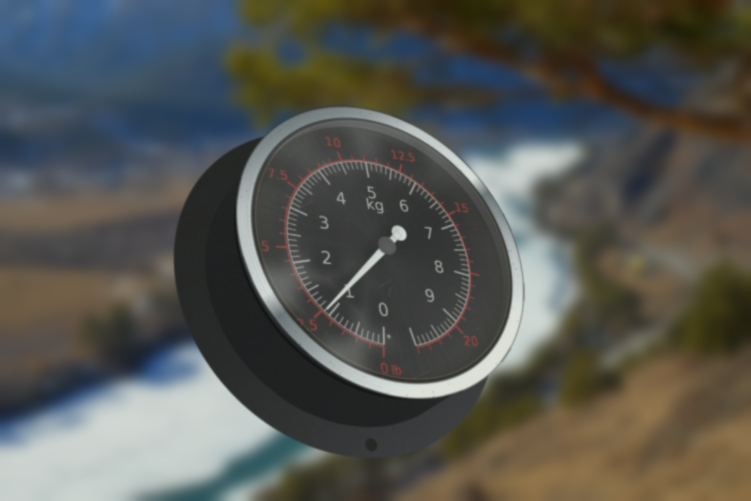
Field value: 1.1 kg
